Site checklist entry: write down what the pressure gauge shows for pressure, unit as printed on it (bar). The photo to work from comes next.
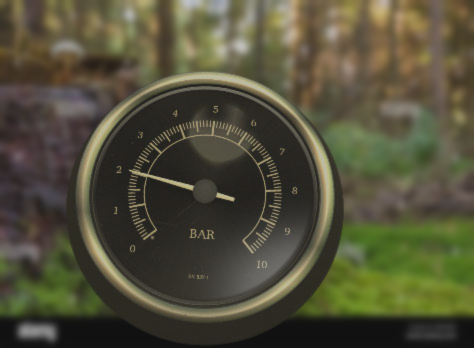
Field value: 2 bar
